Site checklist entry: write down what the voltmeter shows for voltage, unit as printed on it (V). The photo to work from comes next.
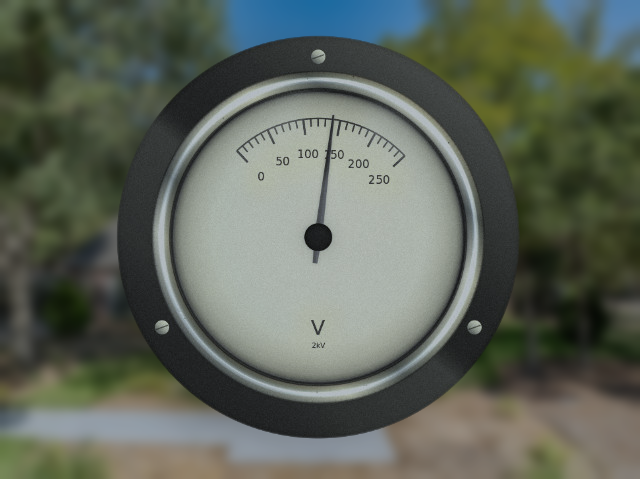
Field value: 140 V
